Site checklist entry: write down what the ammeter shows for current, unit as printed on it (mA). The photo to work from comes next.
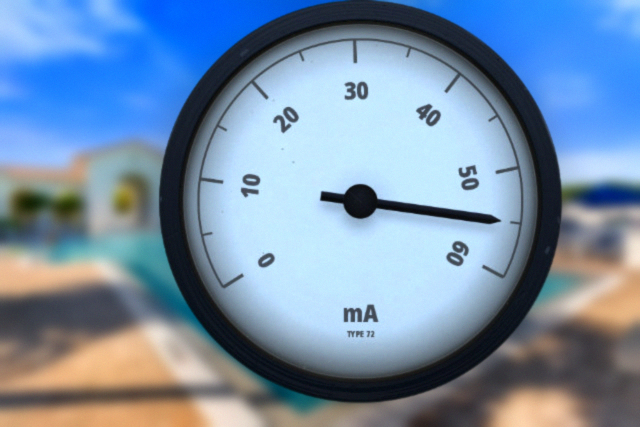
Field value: 55 mA
